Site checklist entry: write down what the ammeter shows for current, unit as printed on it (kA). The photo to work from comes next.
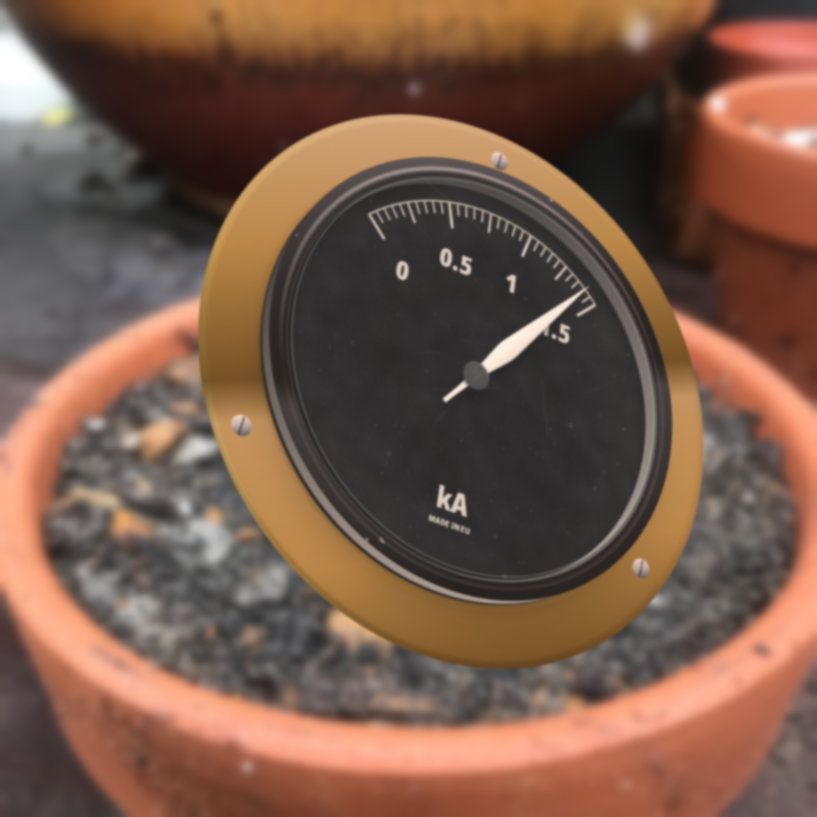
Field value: 1.4 kA
